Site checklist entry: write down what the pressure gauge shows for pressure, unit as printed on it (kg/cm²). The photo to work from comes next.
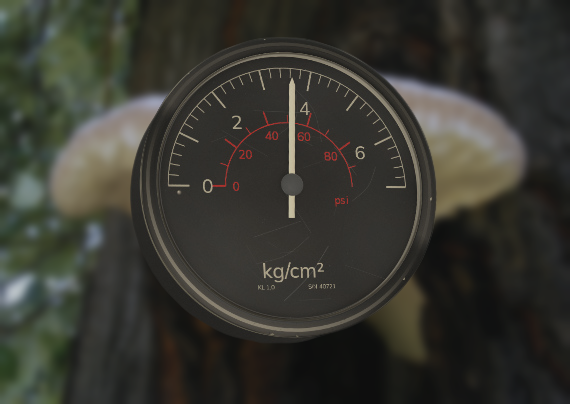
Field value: 3.6 kg/cm²
